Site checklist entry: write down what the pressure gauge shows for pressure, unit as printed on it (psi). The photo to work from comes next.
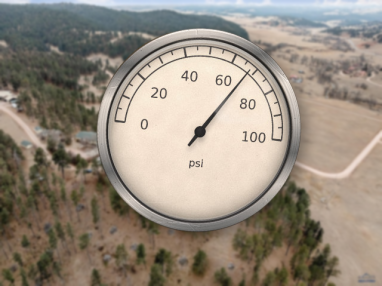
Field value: 67.5 psi
